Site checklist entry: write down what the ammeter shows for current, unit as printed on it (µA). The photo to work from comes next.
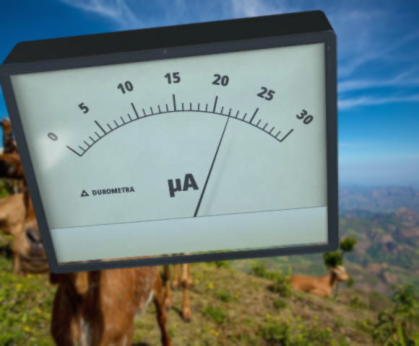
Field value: 22 µA
